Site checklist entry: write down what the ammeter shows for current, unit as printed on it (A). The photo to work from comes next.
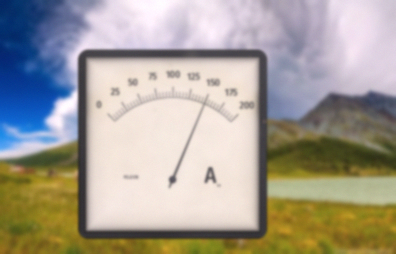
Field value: 150 A
